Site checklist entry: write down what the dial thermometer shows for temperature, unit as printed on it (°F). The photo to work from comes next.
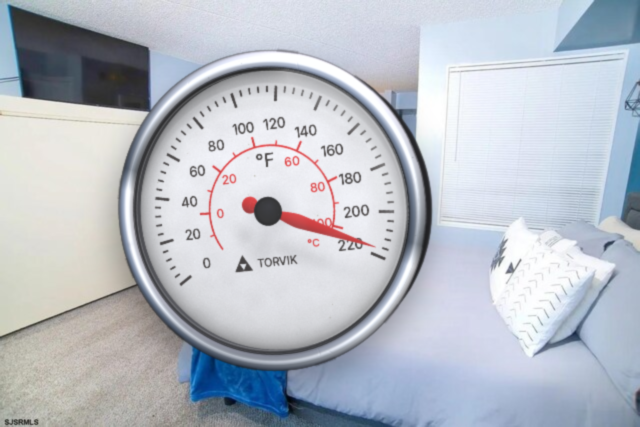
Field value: 216 °F
